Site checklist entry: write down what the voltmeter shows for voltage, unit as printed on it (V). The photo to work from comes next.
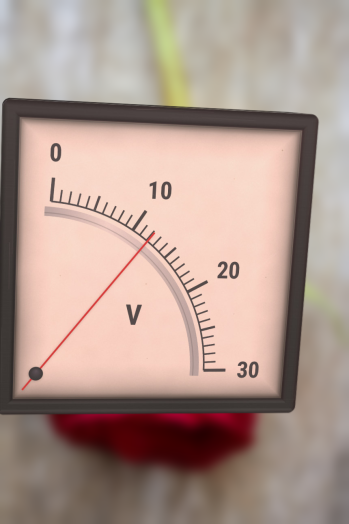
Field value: 12 V
